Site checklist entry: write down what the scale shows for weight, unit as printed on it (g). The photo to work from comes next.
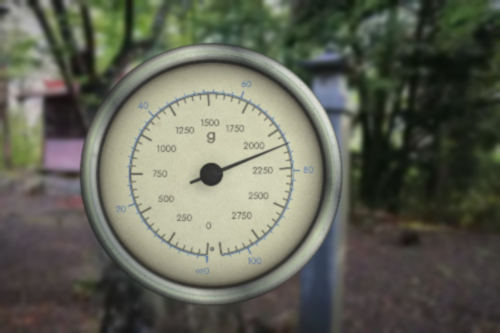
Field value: 2100 g
